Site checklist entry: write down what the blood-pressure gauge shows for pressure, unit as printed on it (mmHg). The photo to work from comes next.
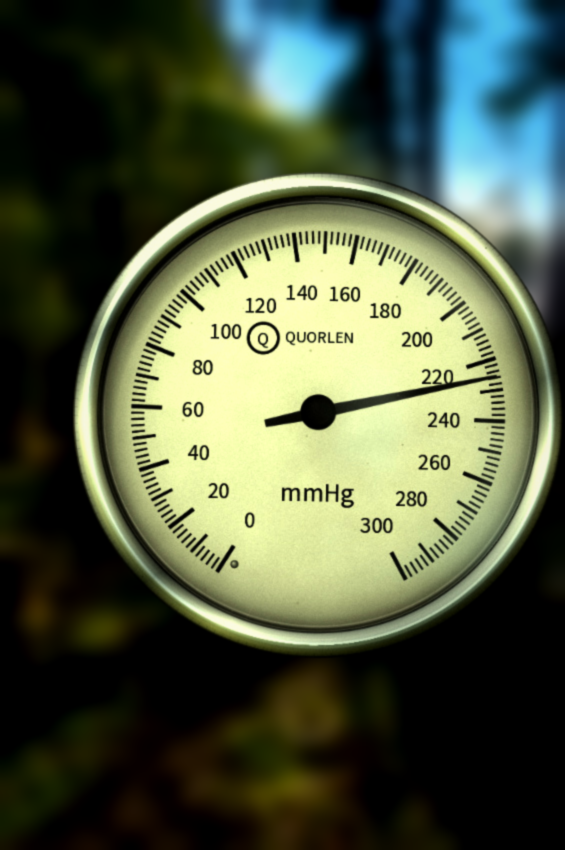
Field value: 226 mmHg
